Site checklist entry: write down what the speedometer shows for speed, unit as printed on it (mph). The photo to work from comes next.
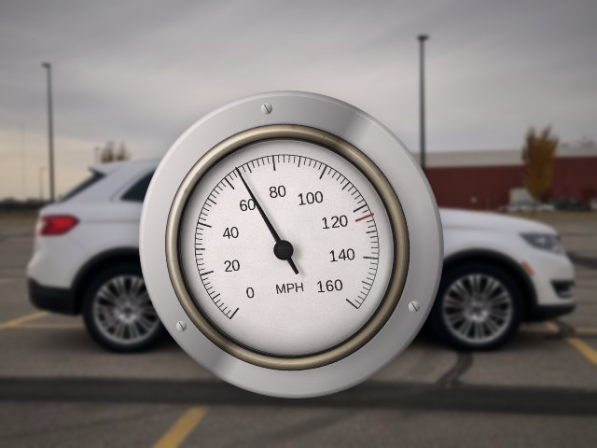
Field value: 66 mph
